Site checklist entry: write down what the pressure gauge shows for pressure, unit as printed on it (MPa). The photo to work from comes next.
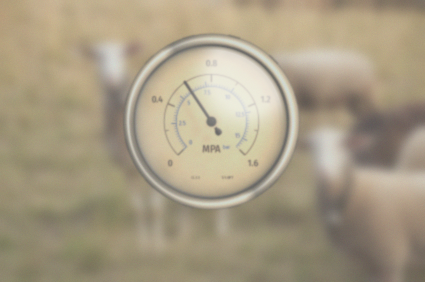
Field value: 0.6 MPa
